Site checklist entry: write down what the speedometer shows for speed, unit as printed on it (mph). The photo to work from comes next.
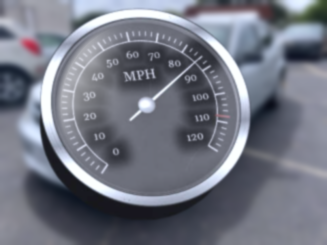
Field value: 86 mph
